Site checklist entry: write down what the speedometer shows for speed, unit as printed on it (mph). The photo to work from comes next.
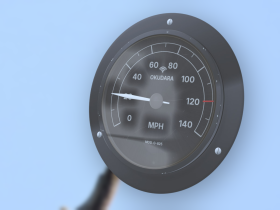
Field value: 20 mph
